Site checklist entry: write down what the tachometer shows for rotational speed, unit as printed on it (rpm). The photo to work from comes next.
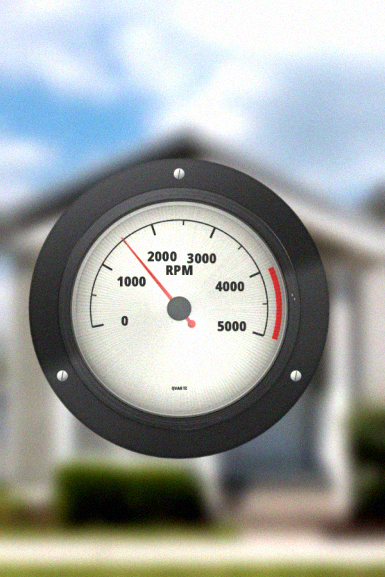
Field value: 1500 rpm
